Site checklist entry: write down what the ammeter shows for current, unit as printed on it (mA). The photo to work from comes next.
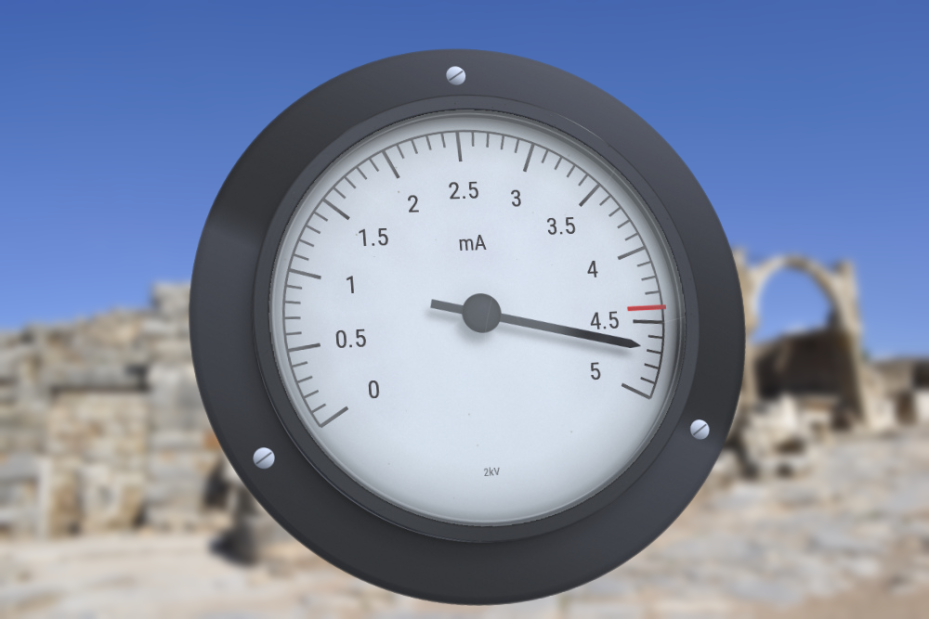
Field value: 4.7 mA
